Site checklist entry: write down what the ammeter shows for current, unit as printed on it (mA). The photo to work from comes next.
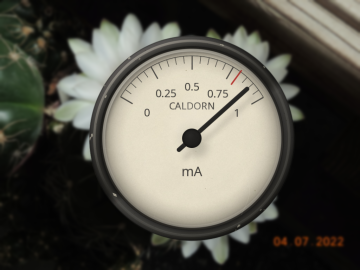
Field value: 0.9 mA
